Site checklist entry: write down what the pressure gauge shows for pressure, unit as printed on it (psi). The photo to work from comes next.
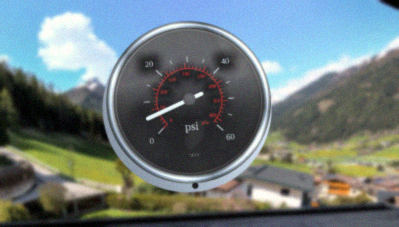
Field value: 5 psi
